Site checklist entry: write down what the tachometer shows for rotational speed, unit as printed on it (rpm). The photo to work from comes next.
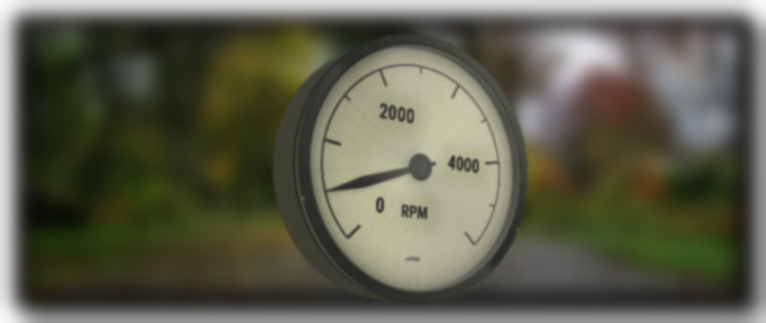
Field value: 500 rpm
